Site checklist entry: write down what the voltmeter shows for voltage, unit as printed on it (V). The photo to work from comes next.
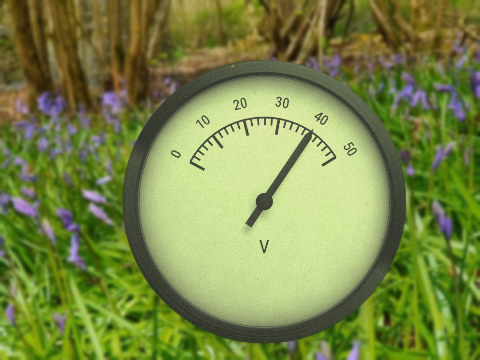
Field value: 40 V
